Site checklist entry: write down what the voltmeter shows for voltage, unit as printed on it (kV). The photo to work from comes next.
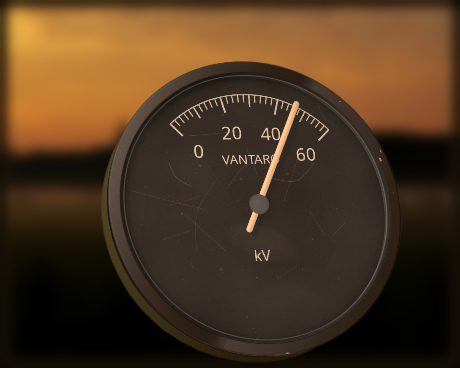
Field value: 46 kV
